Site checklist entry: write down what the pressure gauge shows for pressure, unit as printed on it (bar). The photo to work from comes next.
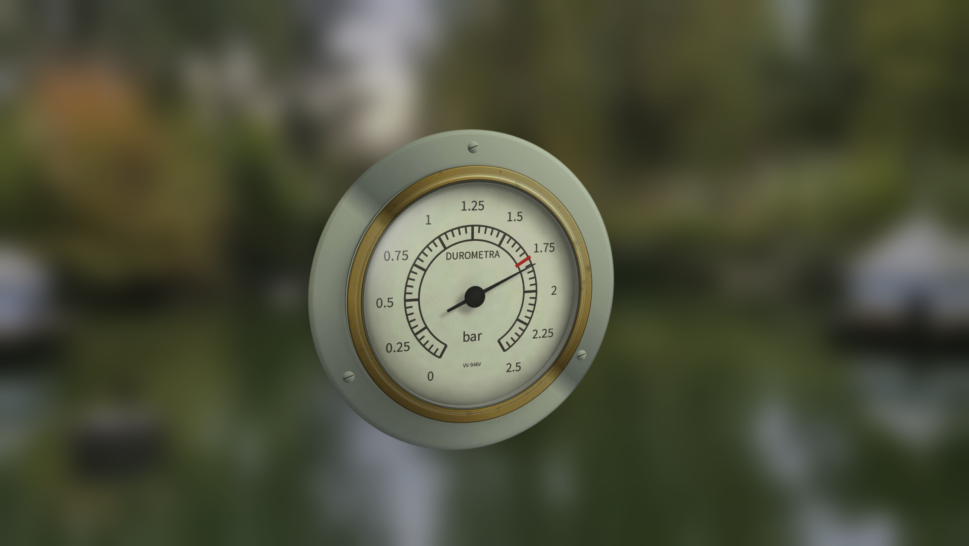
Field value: 1.8 bar
